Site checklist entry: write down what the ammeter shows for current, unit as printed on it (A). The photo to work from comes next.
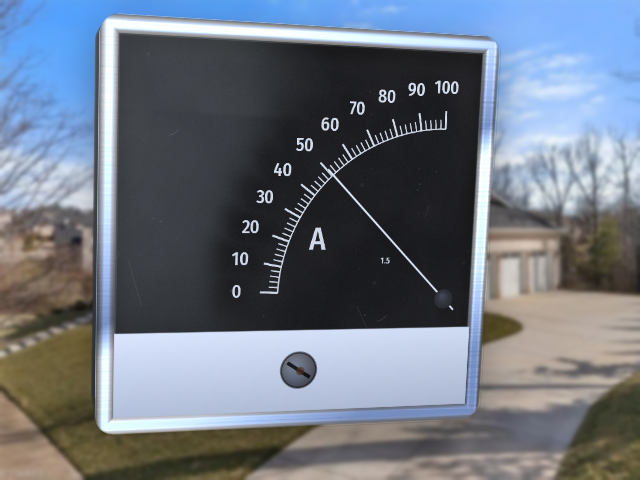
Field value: 50 A
